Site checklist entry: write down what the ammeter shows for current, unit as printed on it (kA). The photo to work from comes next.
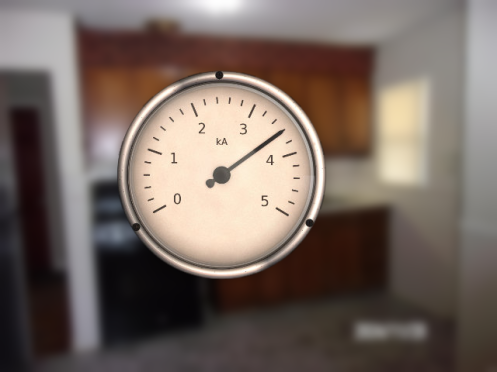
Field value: 3.6 kA
